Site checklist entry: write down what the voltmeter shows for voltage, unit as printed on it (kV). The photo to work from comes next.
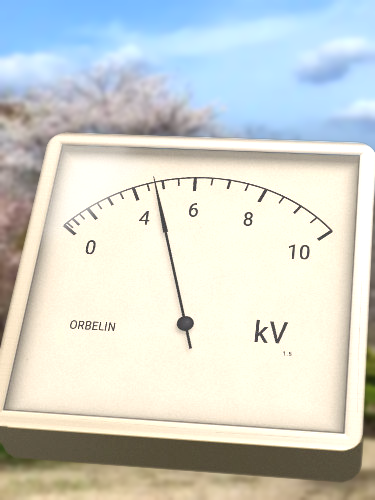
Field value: 4.75 kV
